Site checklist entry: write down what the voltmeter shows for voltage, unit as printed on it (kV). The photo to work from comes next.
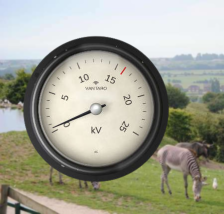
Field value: 0.5 kV
